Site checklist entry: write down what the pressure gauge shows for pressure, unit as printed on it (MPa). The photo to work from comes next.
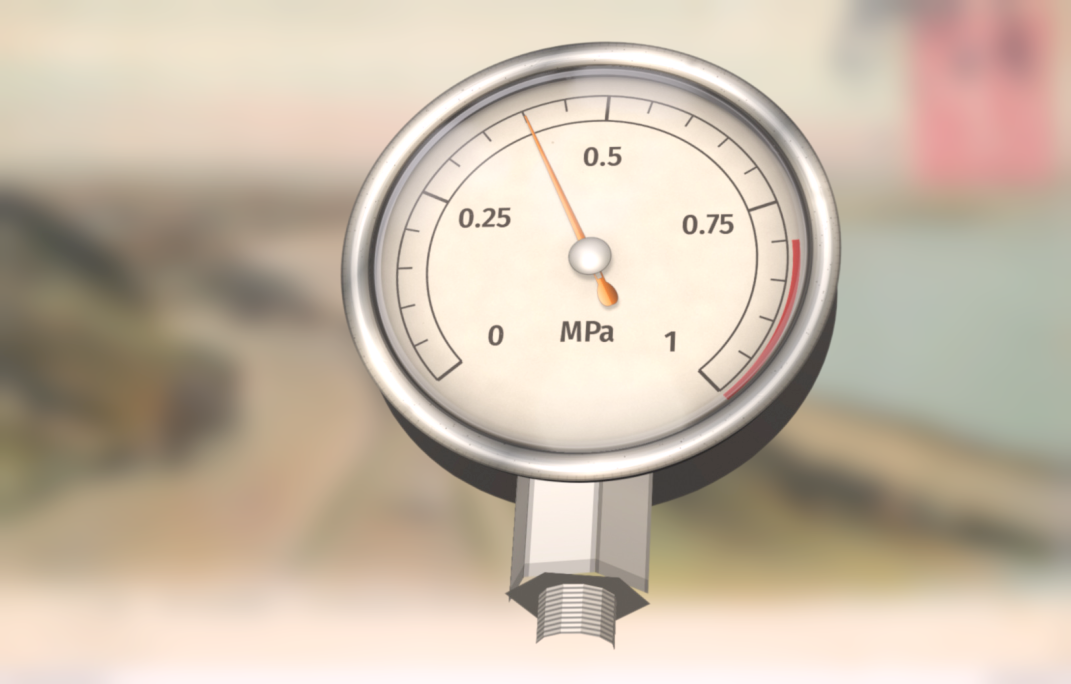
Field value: 0.4 MPa
